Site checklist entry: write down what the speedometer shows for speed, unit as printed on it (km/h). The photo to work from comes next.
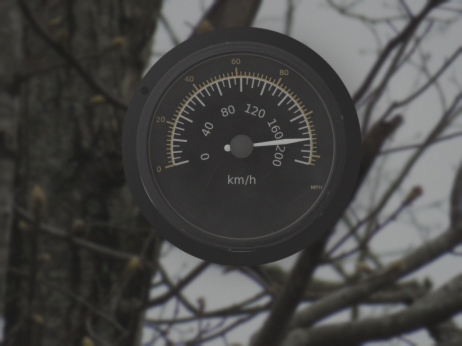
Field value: 180 km/h
